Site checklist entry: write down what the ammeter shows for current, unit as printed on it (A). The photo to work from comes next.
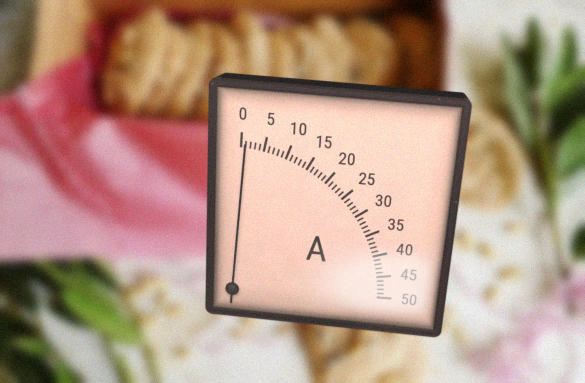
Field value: 1 A
